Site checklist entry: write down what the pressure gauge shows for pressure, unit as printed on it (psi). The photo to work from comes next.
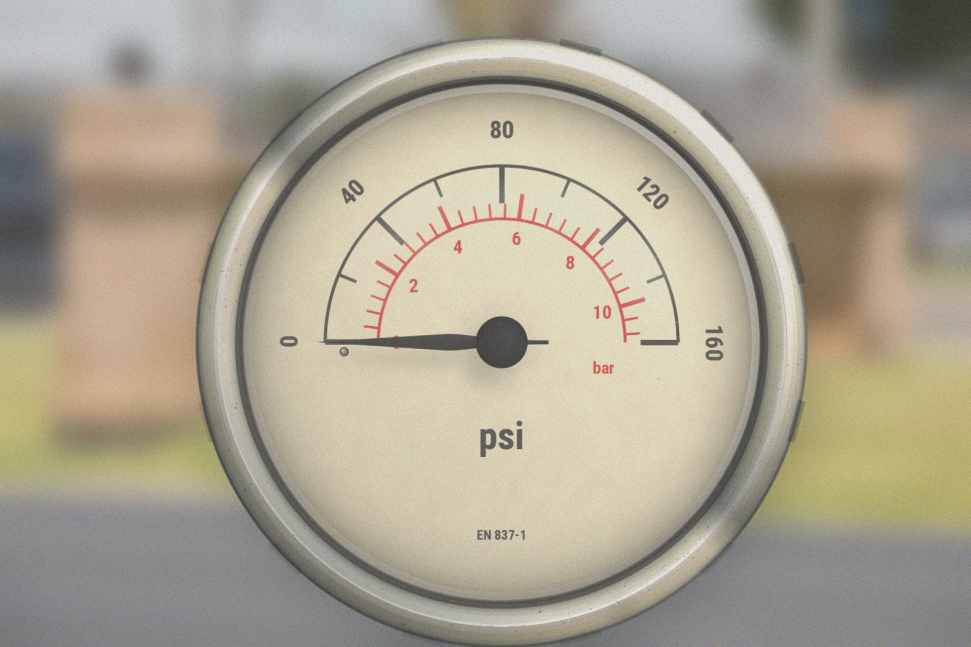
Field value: 0 psi
